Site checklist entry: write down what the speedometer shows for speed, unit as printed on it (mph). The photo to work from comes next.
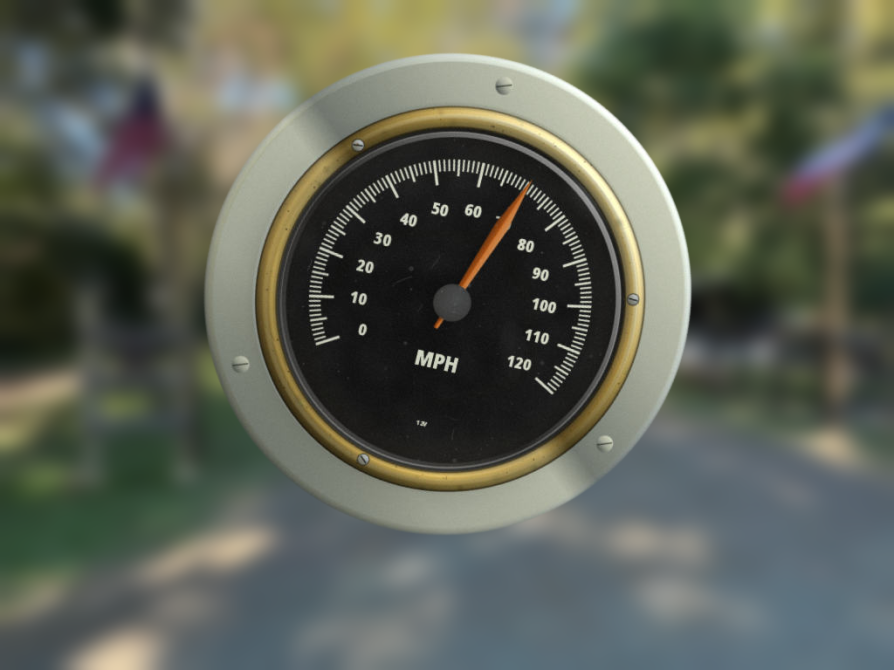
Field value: 70 mph
